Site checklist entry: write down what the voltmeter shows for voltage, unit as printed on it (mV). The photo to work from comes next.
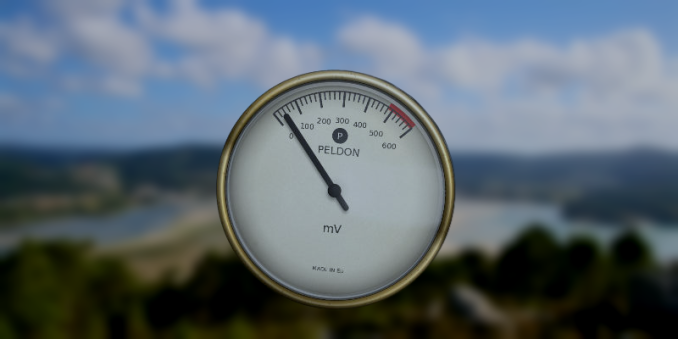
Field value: 40 mV
